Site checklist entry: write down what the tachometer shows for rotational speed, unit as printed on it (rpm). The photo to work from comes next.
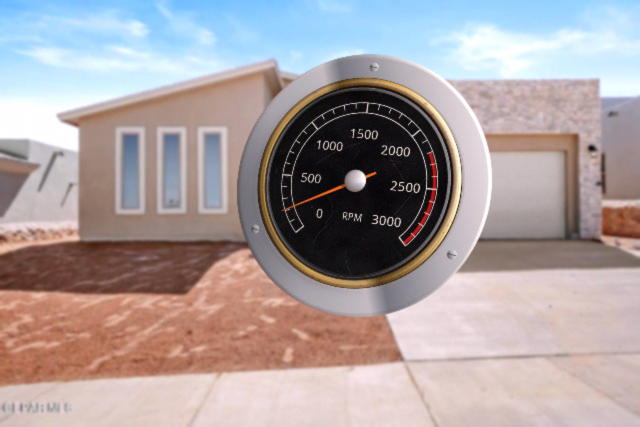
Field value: 200 rpm
